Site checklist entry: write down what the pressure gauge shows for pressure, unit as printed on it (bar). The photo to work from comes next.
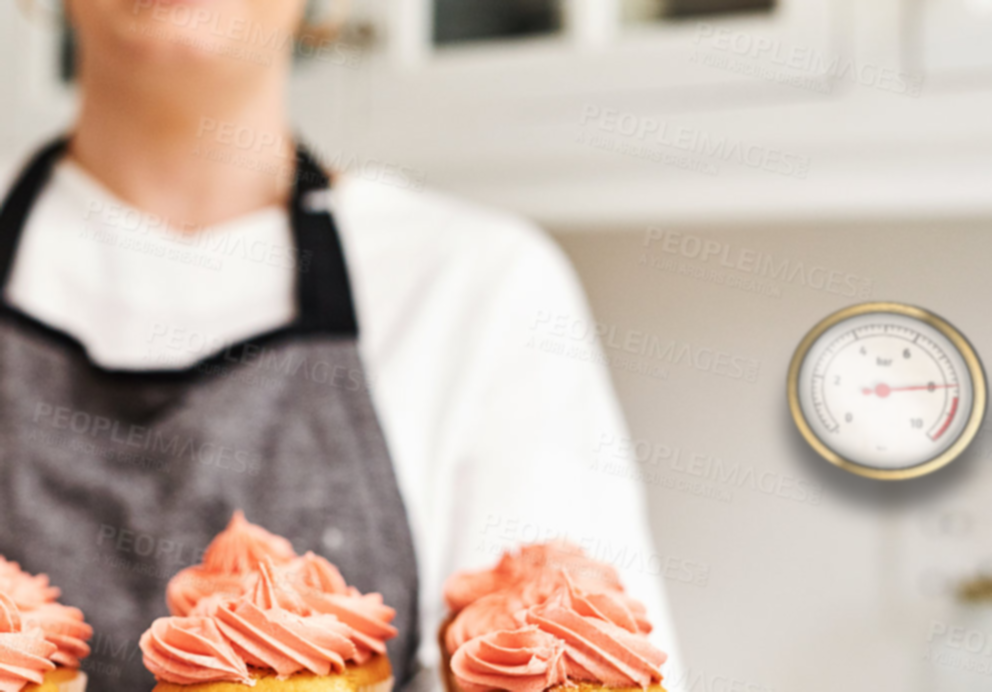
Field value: 8 bar
